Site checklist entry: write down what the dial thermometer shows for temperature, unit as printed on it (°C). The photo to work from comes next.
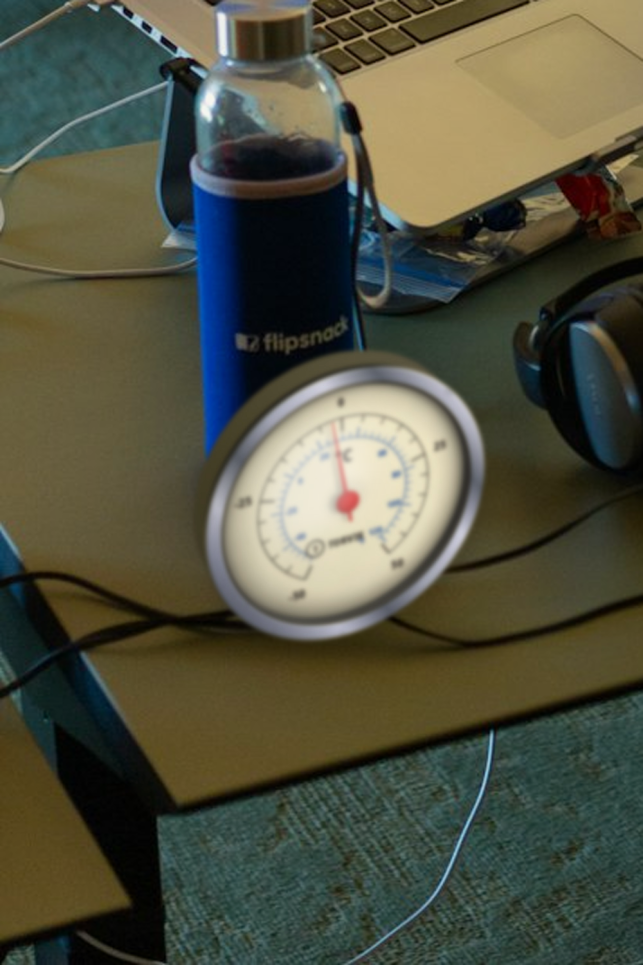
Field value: -2.5 °C
